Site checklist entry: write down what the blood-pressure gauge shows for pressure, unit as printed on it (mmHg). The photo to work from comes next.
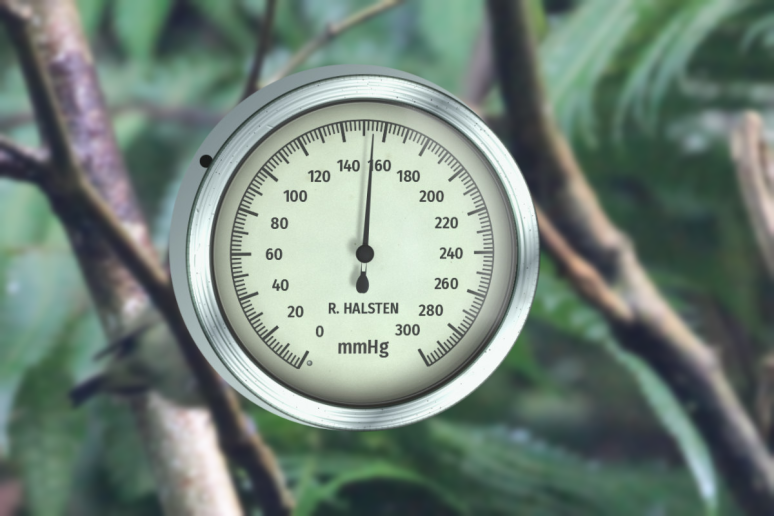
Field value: 154 mmHg
